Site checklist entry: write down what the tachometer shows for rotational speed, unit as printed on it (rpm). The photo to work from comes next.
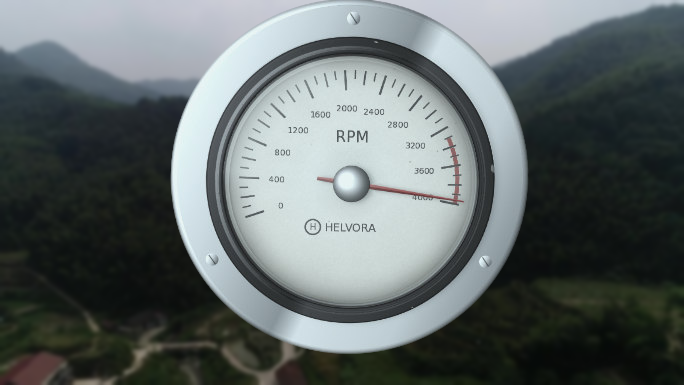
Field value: 3950 rpm
